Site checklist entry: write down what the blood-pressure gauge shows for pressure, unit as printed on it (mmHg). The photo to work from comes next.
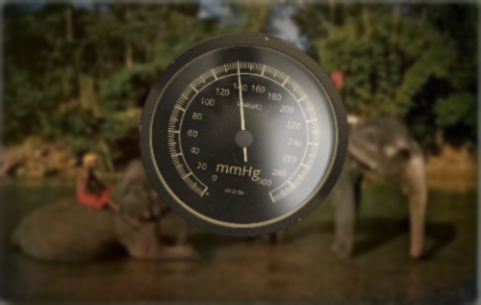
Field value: 140 mmHg
